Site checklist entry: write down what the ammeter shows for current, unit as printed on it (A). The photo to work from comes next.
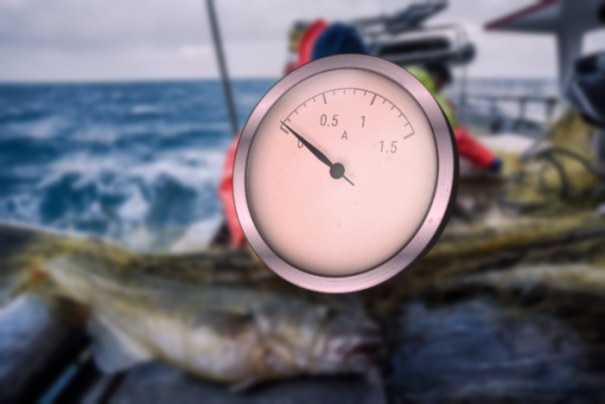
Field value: 0.05 A
